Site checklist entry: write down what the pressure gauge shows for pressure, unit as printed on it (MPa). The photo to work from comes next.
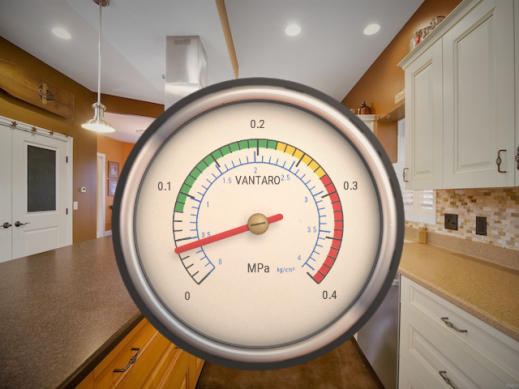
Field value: 0.04 MPa
